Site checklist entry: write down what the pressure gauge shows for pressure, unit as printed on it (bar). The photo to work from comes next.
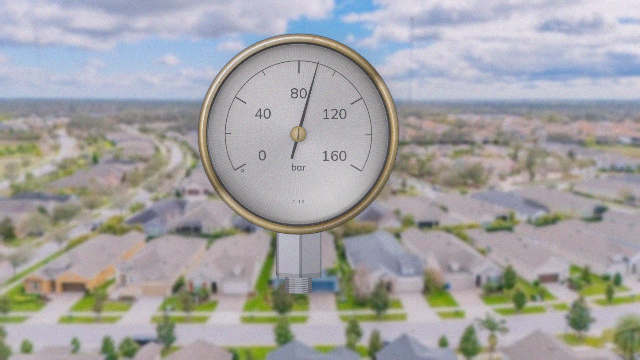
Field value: 90 bar
